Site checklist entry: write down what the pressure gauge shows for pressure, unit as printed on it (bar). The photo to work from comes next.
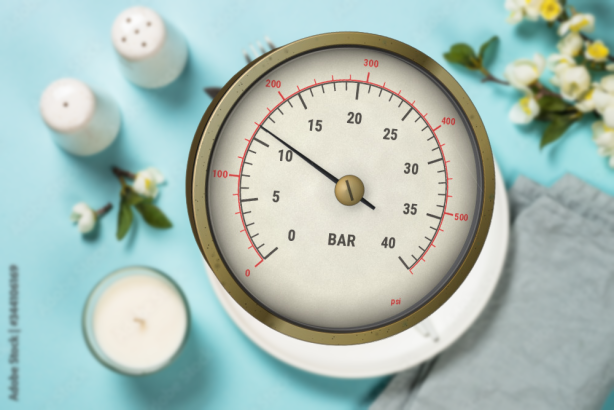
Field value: 11 bar
